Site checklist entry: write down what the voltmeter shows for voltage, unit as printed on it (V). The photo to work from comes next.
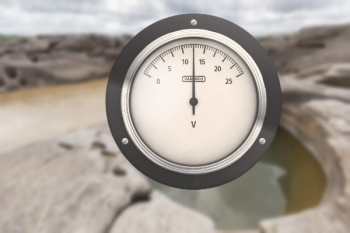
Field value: 12.5 V
